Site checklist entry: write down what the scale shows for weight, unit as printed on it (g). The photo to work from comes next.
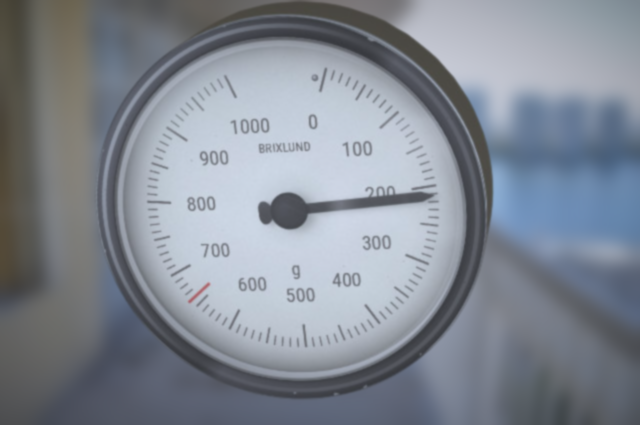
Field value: 210 g
